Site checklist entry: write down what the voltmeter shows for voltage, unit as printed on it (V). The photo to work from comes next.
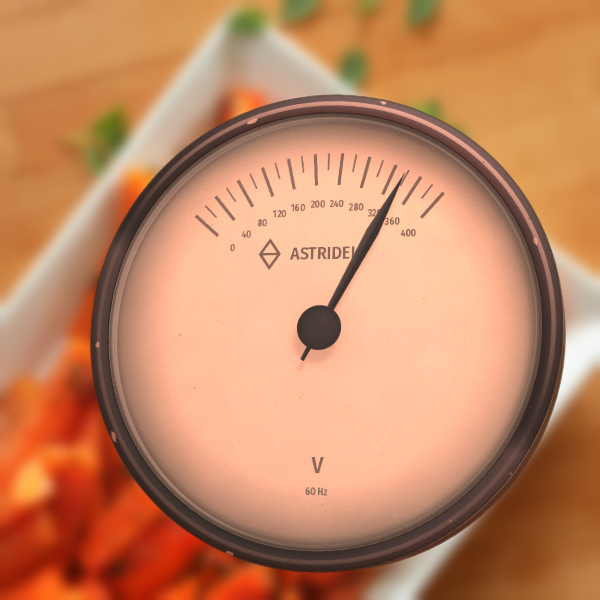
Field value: 340 V
